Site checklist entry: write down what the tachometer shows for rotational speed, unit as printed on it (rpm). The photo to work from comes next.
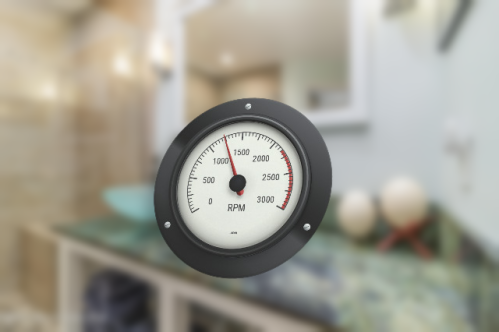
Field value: 1250 rpm
